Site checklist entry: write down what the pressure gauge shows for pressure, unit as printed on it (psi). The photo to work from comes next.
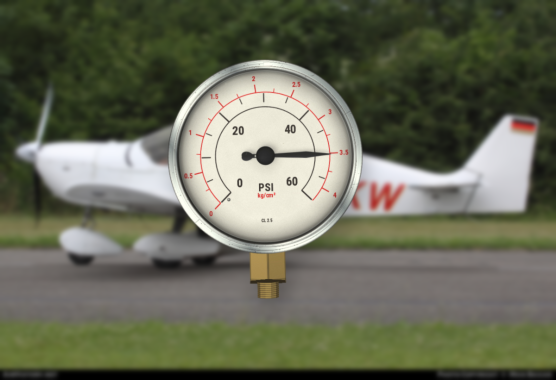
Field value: 50 psi
